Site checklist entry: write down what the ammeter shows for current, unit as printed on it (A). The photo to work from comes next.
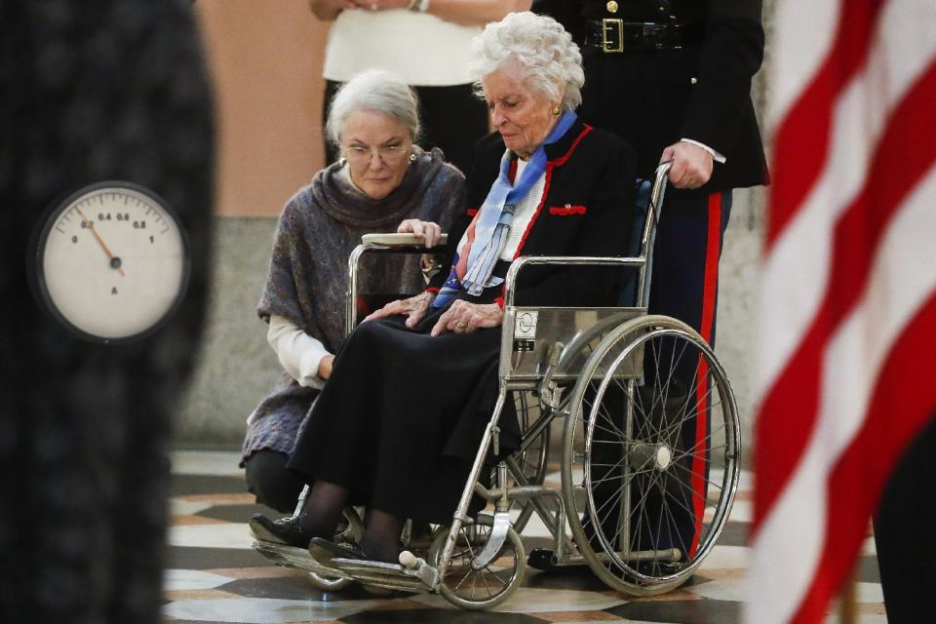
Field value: 0.2 A
